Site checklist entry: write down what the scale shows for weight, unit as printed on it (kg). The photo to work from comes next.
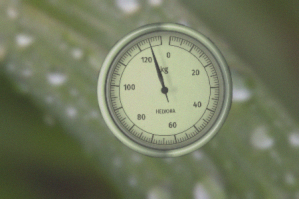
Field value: 125 kg
